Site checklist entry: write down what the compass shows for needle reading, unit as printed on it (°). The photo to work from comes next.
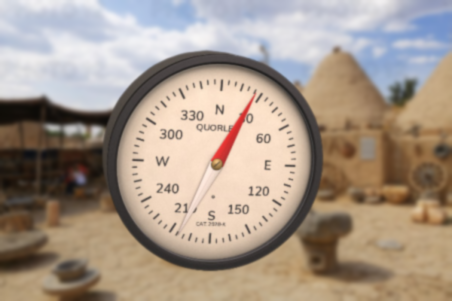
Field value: 25 °
